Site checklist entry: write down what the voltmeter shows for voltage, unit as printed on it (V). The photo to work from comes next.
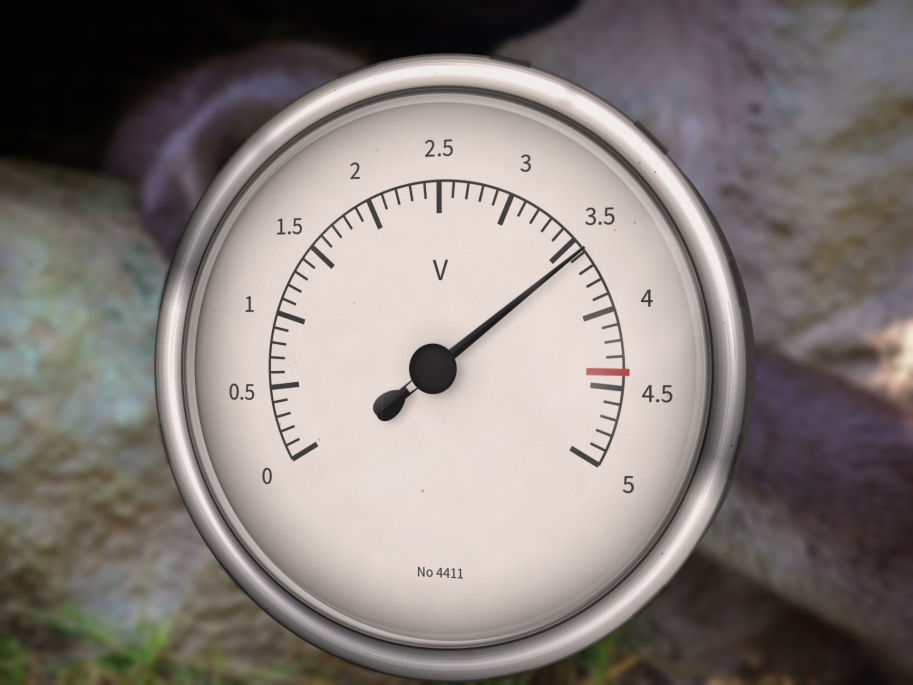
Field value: 3.6 V
